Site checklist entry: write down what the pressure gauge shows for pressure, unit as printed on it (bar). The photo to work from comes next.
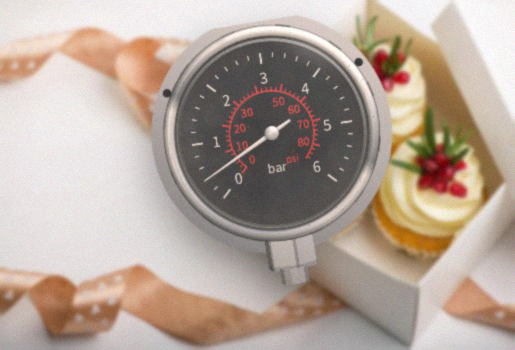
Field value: 0.4 bar
